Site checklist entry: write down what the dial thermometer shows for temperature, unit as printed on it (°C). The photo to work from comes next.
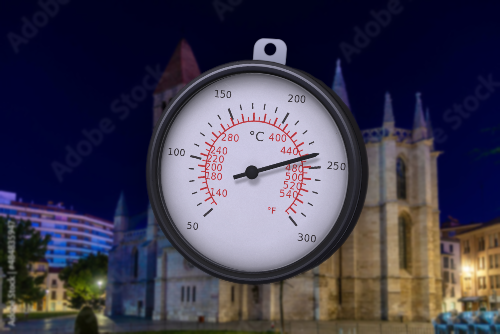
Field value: 240 °C
